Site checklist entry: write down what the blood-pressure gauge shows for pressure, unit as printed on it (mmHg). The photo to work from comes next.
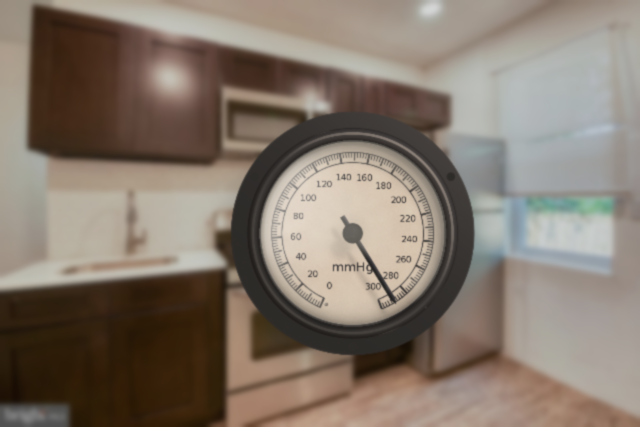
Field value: 290 mmHg
